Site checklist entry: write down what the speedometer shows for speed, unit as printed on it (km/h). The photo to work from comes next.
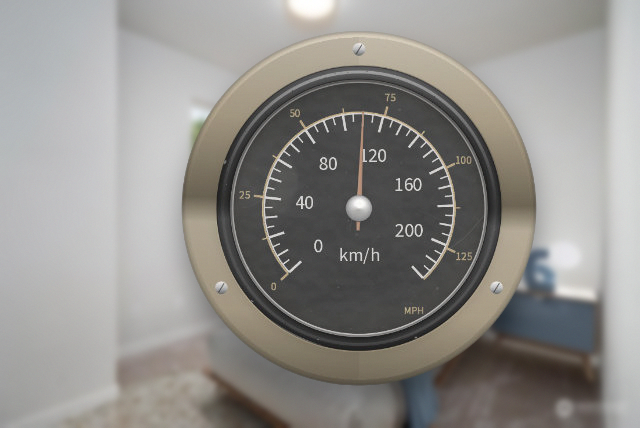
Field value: 110 km/h
